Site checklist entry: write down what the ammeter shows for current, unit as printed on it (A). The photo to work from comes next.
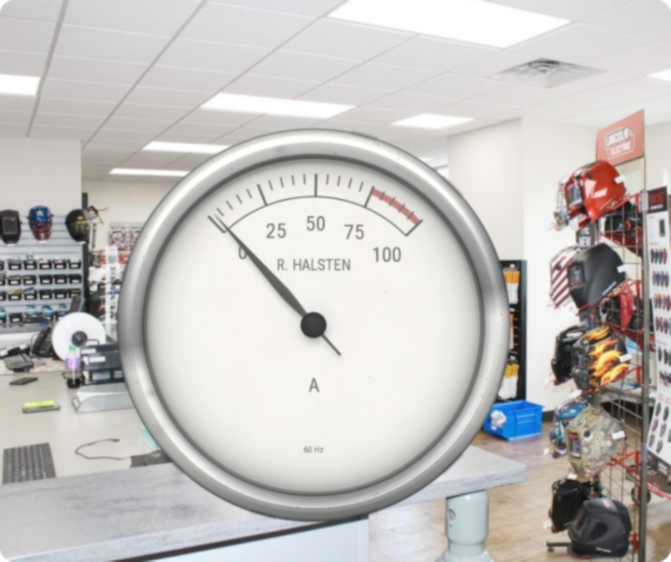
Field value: 2.5 A
